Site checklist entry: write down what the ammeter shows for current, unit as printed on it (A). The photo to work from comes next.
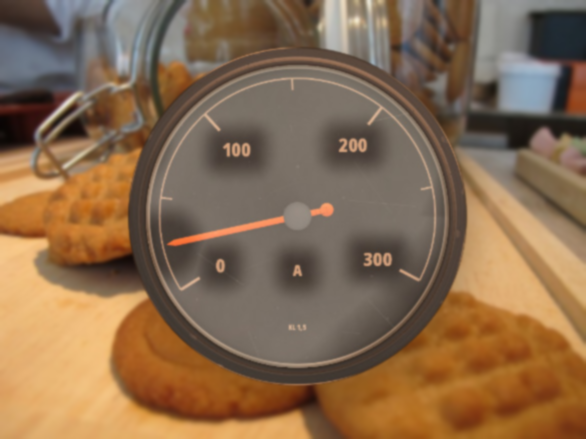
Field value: 25 A
